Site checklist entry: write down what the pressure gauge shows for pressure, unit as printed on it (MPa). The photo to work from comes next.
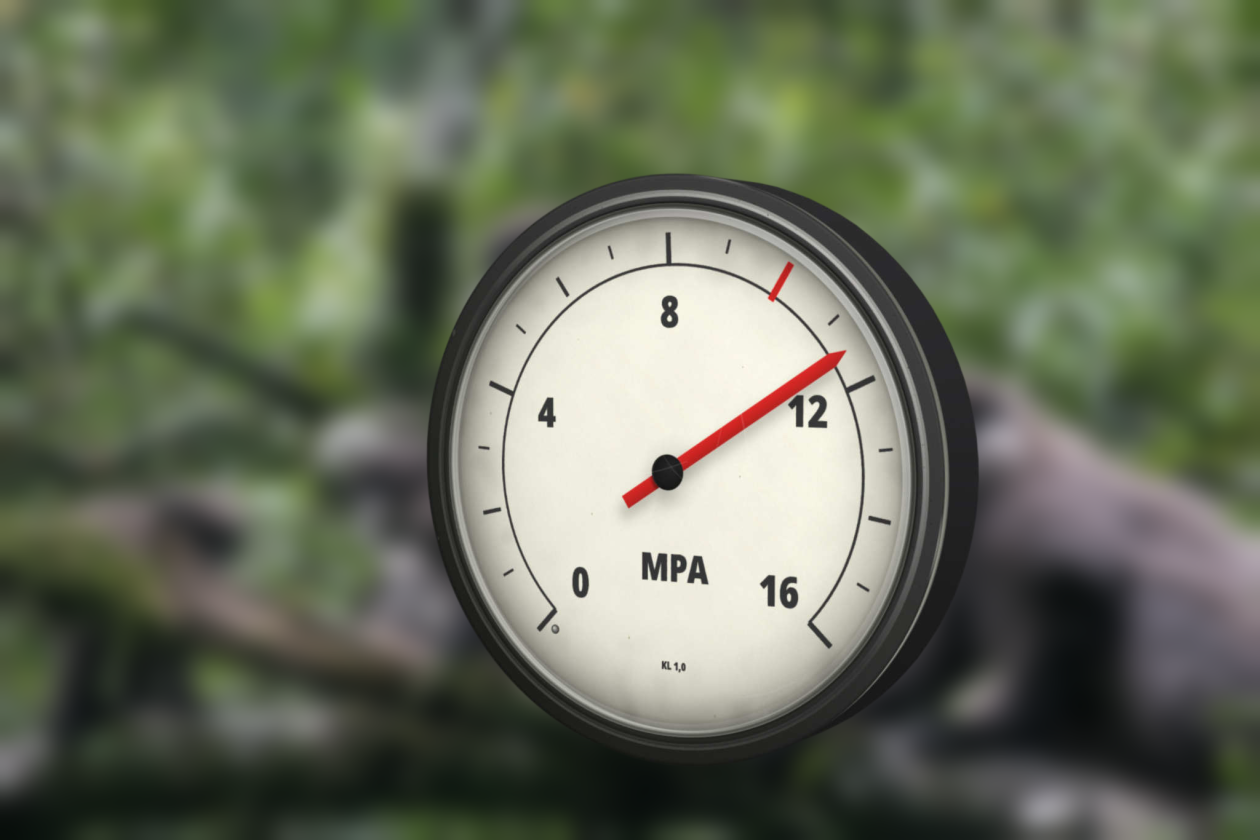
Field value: 11.5 MPa
